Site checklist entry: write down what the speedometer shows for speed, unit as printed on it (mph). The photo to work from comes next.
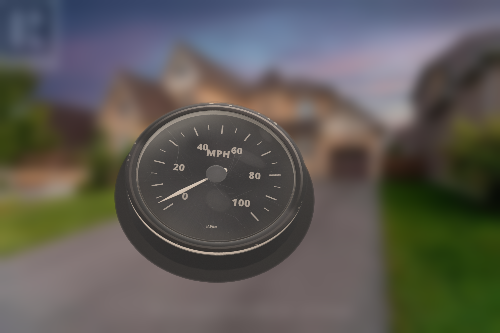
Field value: 2.5 mph
